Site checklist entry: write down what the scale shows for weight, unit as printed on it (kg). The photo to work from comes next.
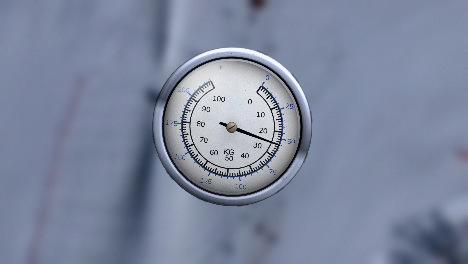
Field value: 25 kg
